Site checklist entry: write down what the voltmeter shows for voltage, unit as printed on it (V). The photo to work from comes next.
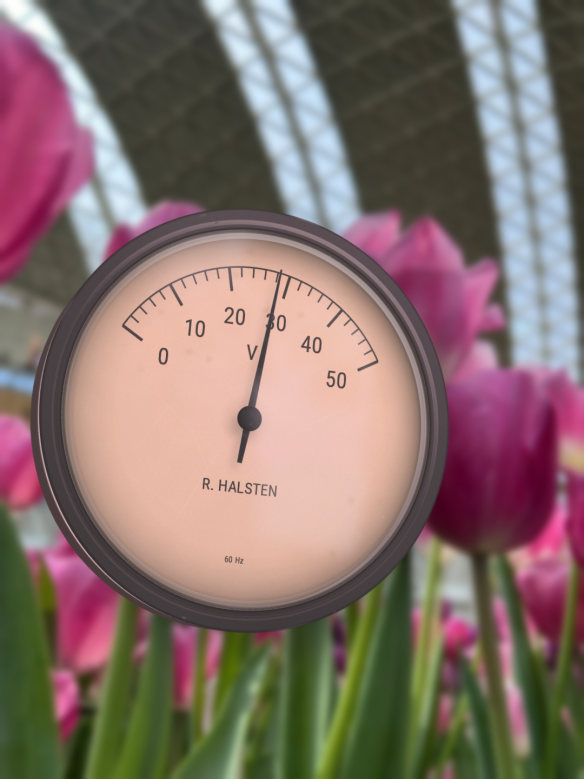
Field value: 28 V
